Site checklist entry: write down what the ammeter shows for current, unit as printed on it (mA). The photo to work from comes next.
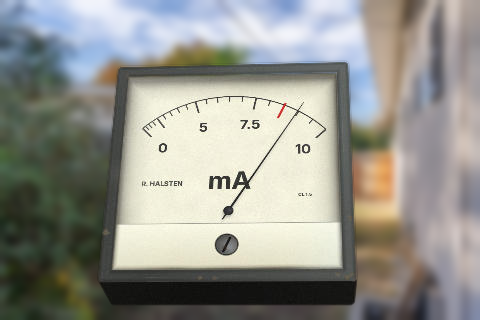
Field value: 9 mA
